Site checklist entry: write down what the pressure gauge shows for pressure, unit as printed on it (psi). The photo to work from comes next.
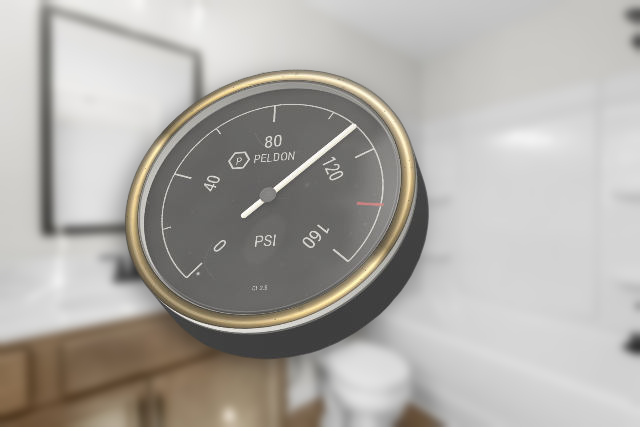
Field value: 110 psi
